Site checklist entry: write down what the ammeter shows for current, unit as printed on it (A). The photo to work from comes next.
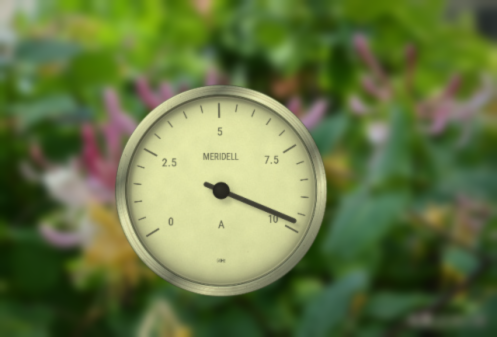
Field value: 9.75 A
